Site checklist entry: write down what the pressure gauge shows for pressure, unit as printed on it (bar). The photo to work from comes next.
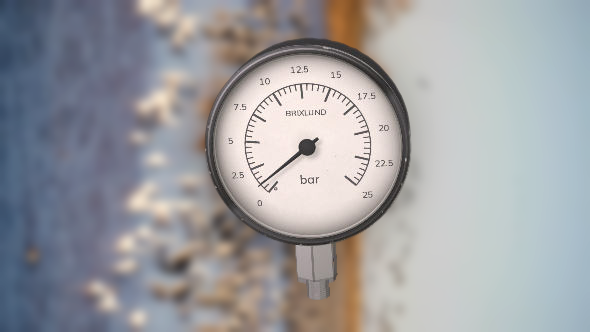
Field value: 1 bar
